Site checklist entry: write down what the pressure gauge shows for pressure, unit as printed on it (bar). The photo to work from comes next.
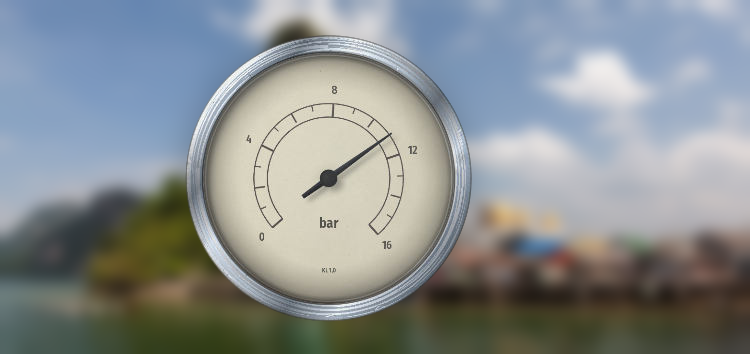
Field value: 11 bar
